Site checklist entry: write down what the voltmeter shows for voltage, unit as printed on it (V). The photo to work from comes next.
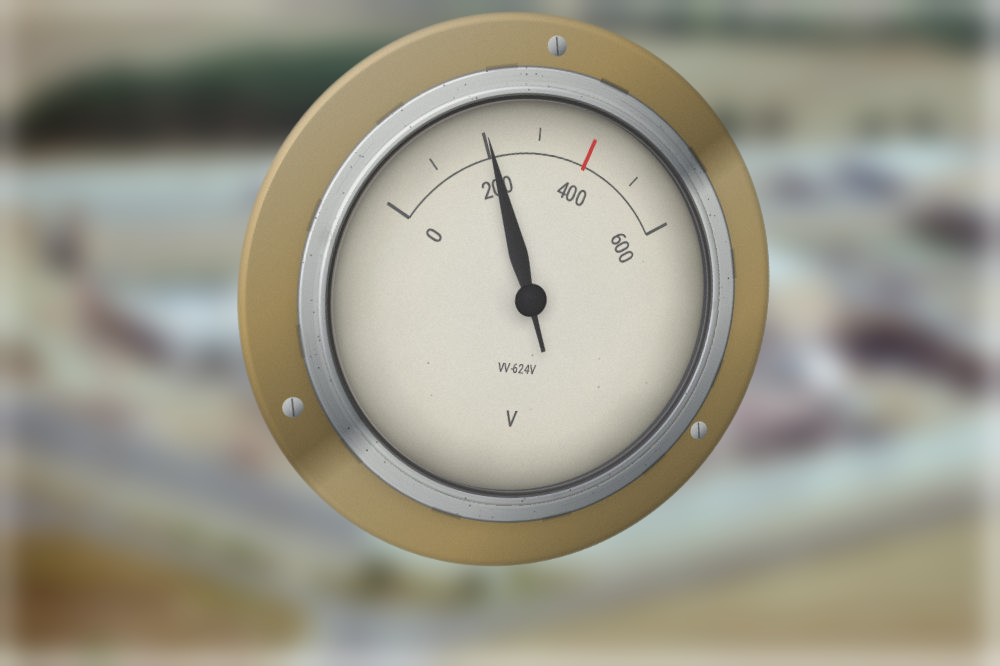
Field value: 200 V
